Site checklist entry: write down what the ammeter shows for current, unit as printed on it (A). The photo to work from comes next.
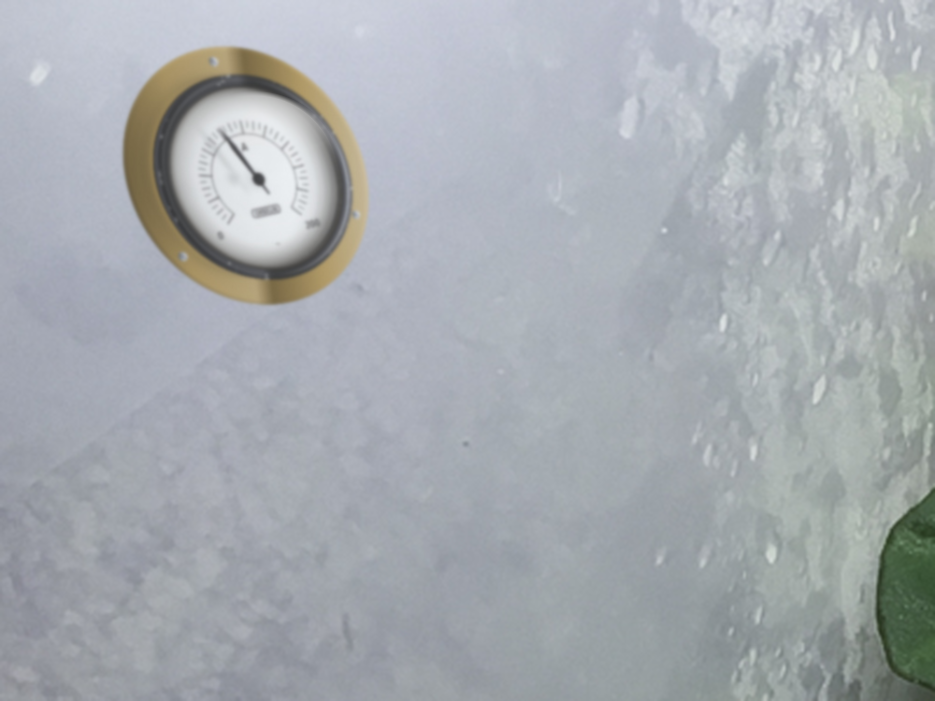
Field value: 80 A
